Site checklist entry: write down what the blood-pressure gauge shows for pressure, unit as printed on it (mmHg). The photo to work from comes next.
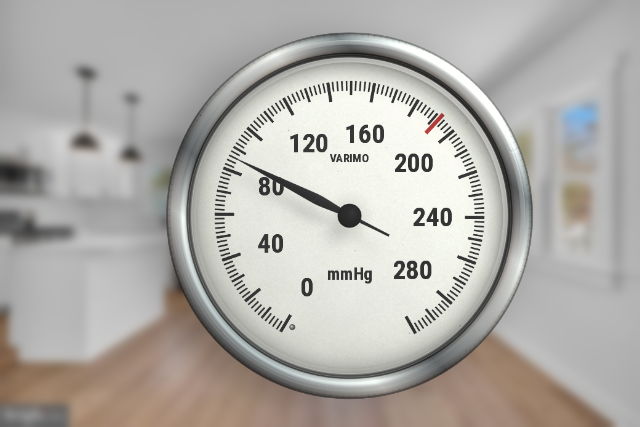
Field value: 86 mmHg
